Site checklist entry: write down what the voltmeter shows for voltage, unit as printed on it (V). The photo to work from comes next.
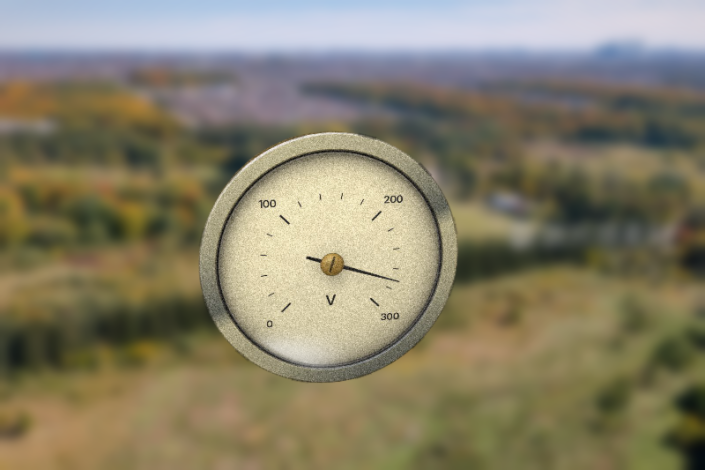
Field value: 270 V
